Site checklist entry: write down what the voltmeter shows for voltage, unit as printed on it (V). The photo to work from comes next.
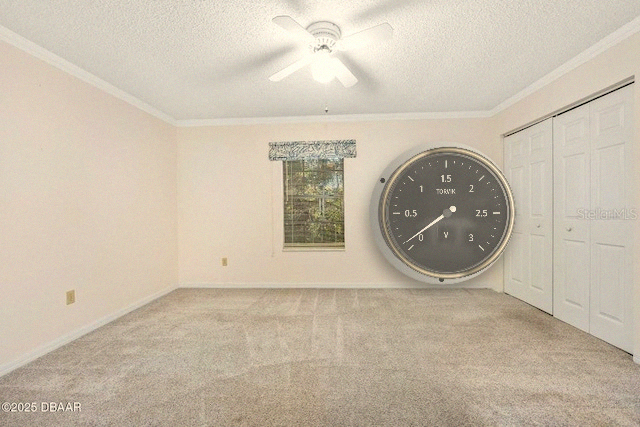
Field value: 0.1 V
